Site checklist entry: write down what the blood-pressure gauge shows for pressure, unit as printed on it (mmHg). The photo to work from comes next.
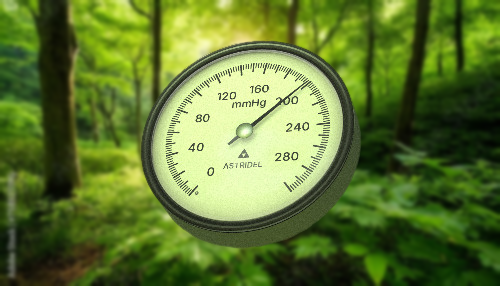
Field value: 200 mmHg
